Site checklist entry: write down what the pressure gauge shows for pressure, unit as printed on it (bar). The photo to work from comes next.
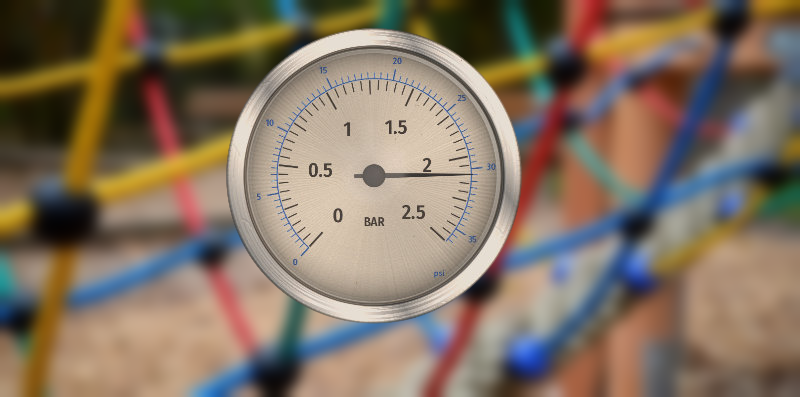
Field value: 2.1 bar
